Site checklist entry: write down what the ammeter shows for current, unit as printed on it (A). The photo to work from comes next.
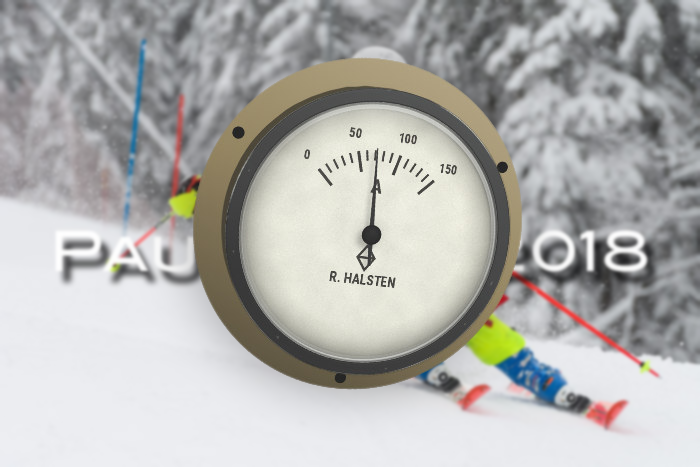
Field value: 70 A
